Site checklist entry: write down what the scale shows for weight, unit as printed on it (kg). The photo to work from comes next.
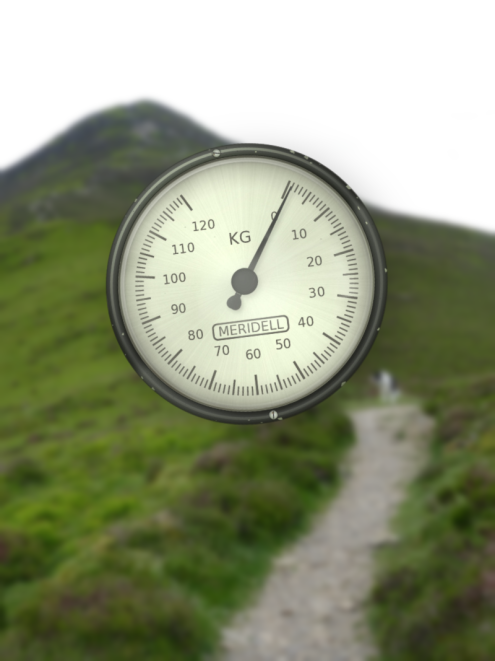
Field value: 1 kg
